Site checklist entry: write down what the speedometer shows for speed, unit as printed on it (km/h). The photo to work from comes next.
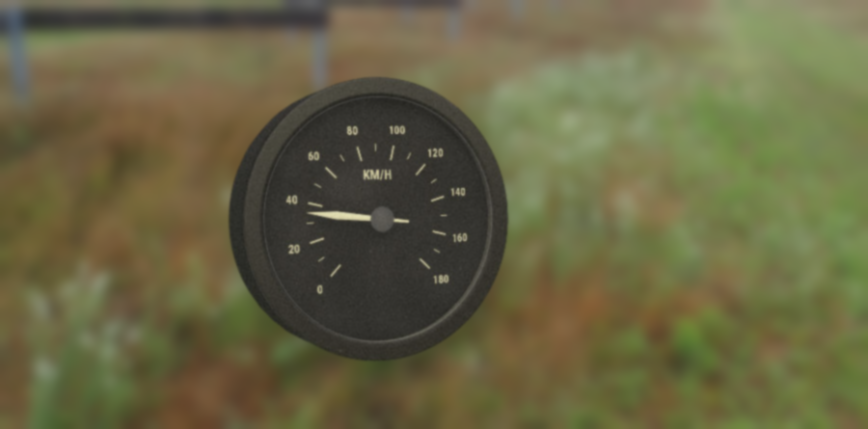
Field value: 35 km/h
